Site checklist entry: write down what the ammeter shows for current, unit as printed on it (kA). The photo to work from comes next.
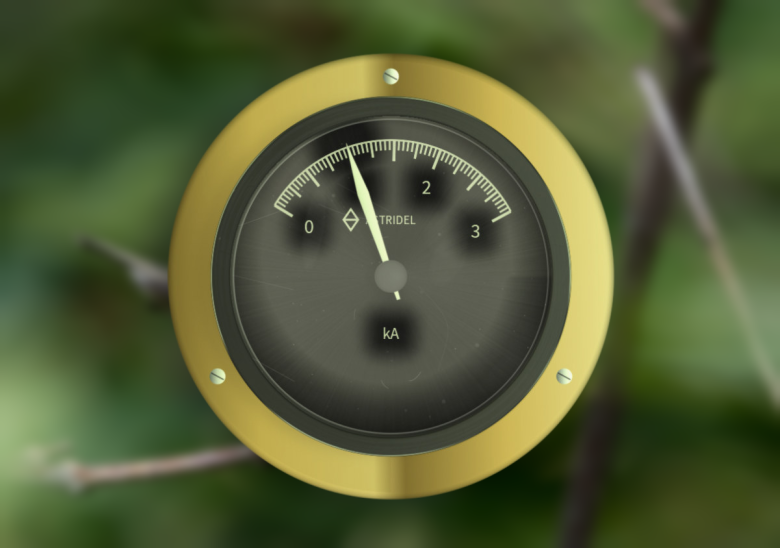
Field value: 1 kA
